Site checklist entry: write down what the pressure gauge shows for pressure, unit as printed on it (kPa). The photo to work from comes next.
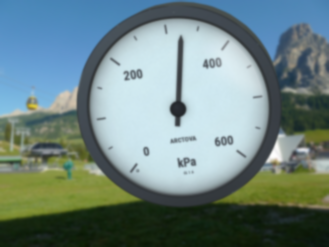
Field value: 325 kPa
